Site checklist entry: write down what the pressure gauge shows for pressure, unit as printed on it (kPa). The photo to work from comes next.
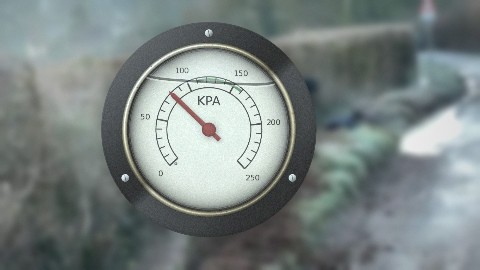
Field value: 80 kPa
